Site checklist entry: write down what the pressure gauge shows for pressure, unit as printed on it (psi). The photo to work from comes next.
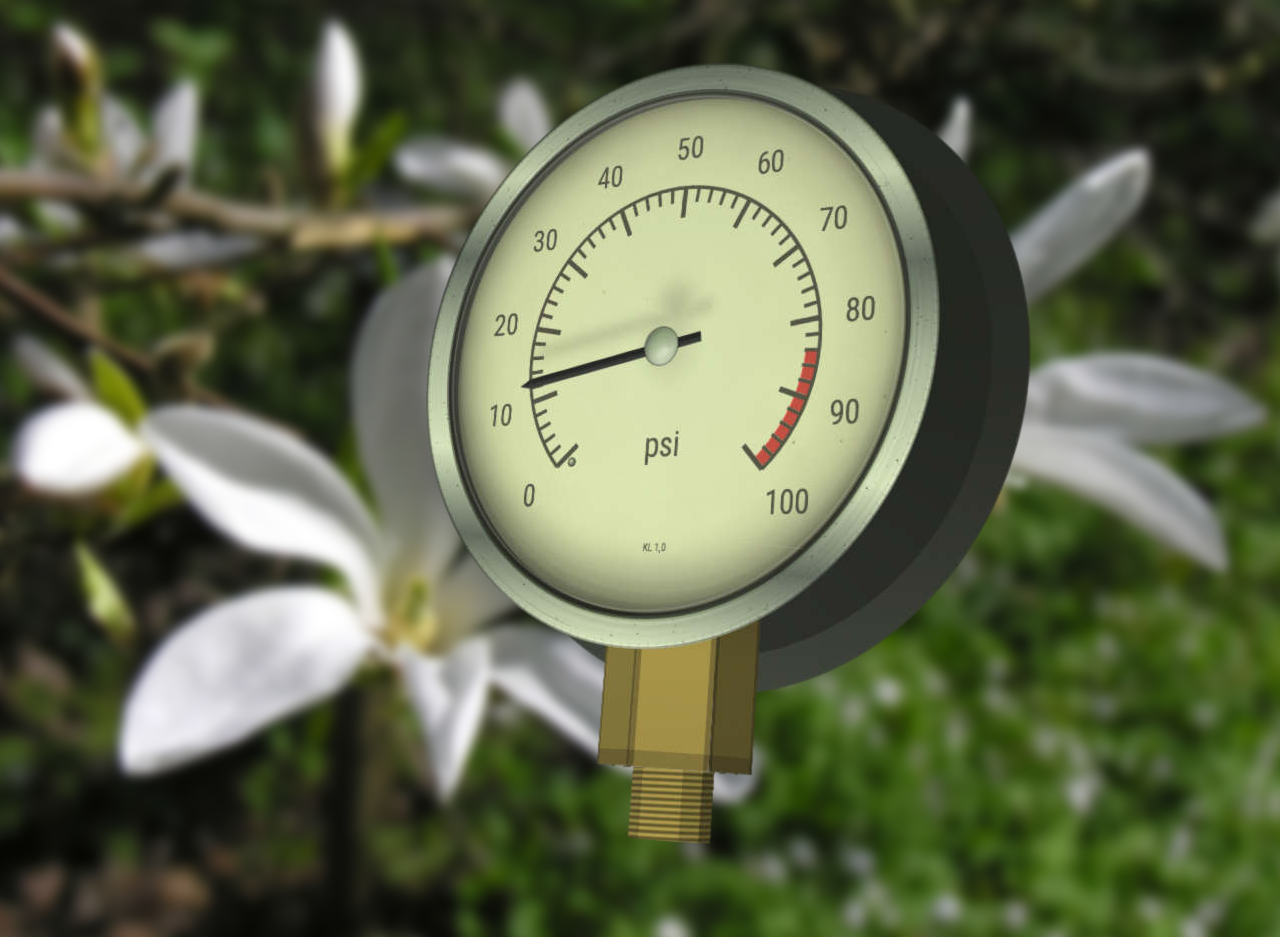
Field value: 12 psi
